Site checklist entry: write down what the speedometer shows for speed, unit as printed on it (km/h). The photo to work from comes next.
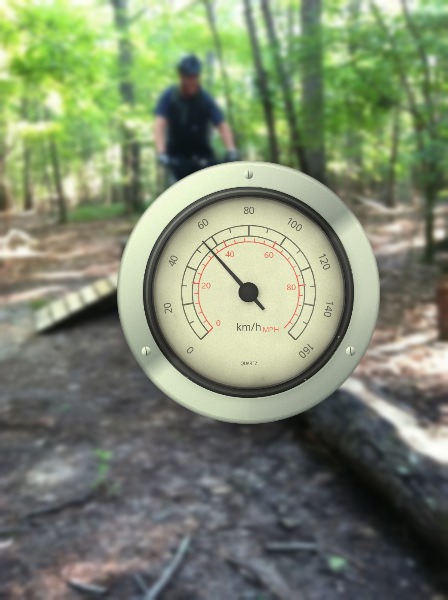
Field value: 55 km/h
